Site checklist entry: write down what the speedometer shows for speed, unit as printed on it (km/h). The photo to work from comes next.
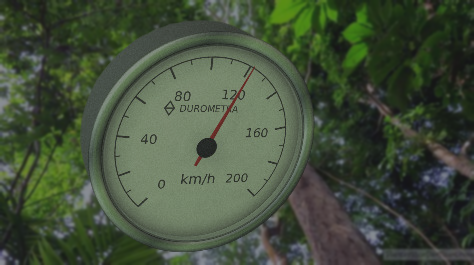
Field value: 120 km/h
